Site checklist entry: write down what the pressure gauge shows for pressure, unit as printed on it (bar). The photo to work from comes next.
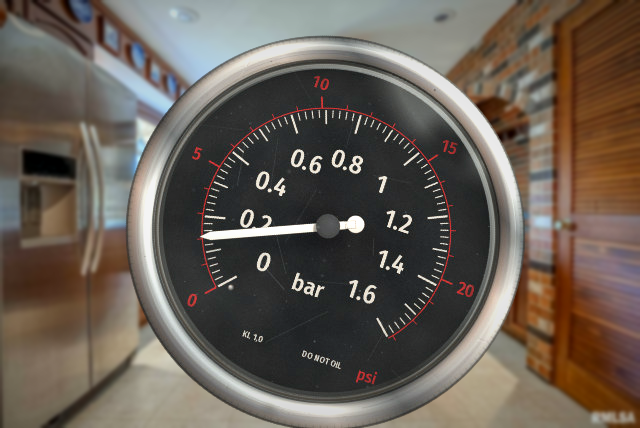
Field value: 0.14 bar
